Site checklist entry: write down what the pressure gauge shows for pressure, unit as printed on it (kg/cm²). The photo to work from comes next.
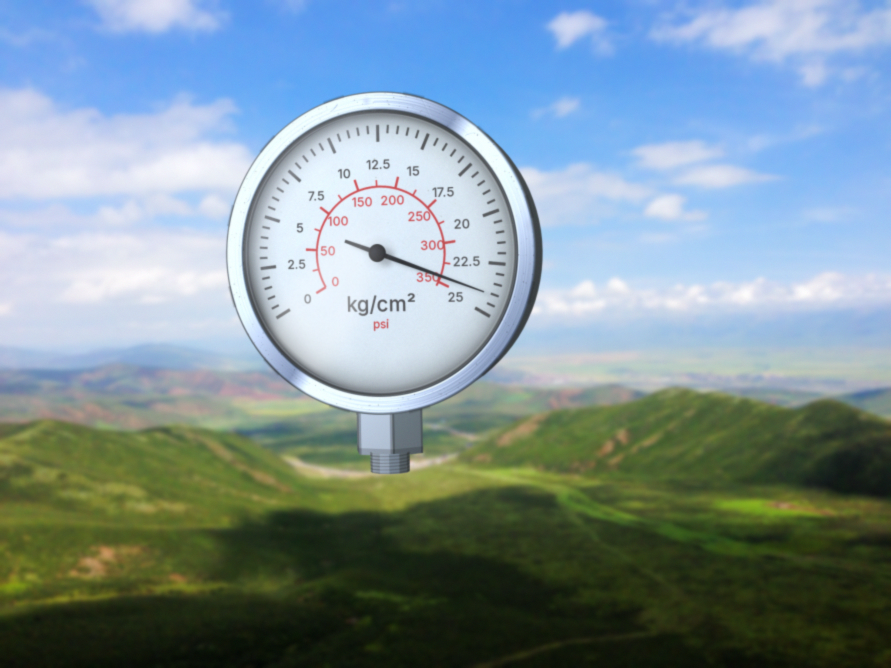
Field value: 24 kg/cm²
